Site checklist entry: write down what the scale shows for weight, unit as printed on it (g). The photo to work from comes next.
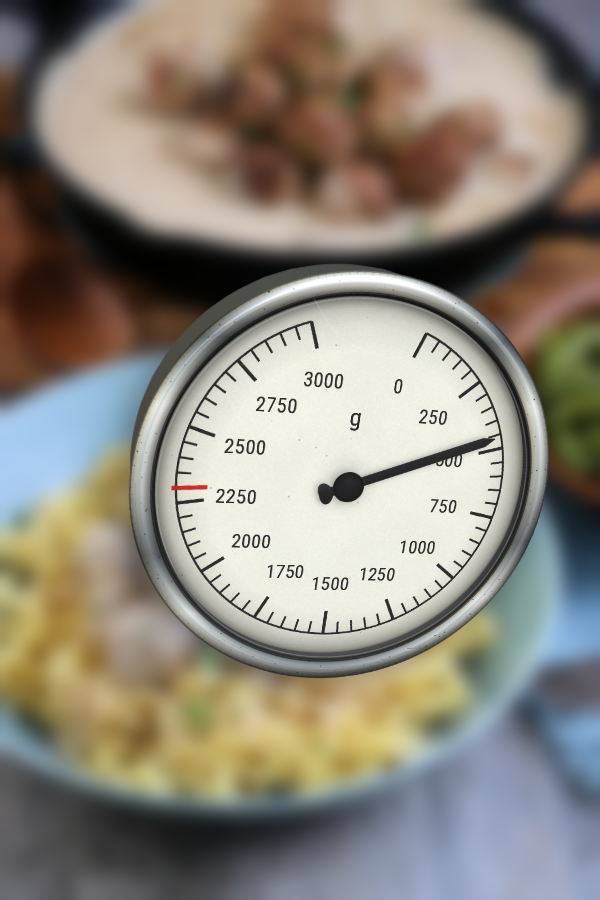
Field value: 450 g
